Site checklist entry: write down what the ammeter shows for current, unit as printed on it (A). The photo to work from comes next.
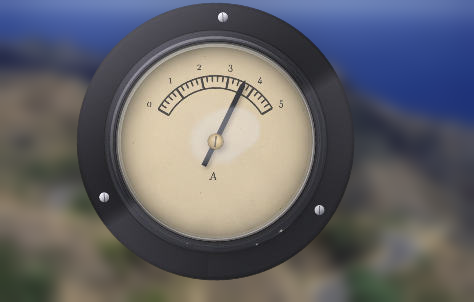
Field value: 3.6 A
